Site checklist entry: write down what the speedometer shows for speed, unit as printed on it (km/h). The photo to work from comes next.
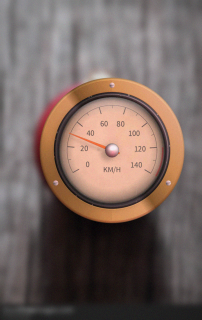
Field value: 30 km/h
